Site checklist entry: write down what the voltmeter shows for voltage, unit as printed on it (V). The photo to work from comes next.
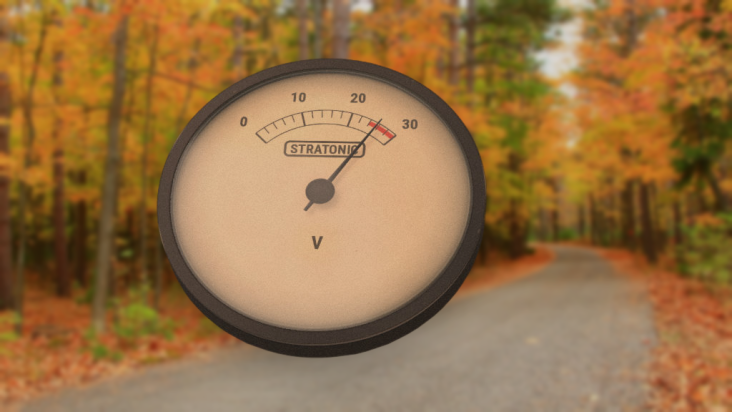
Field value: 26 V
